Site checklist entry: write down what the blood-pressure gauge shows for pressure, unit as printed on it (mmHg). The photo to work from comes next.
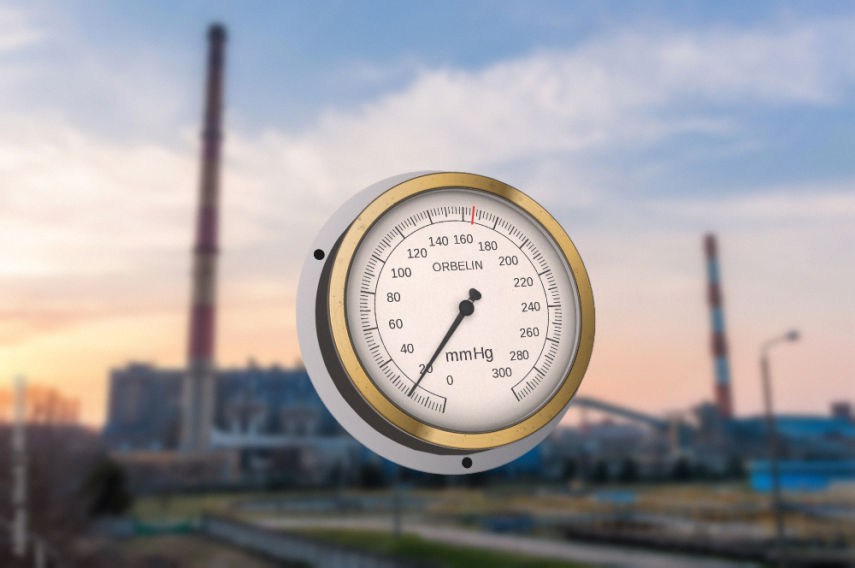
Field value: 20 mmHg
